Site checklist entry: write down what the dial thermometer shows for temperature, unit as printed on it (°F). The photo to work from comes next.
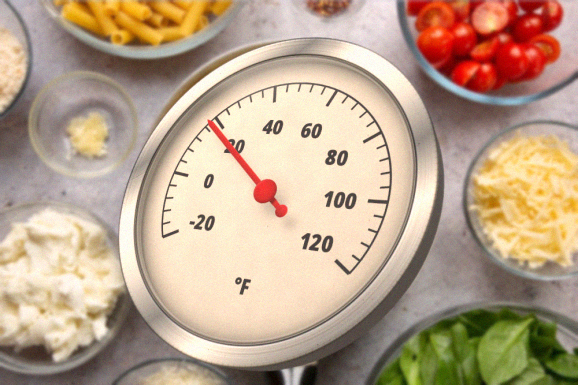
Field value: 18 °F
